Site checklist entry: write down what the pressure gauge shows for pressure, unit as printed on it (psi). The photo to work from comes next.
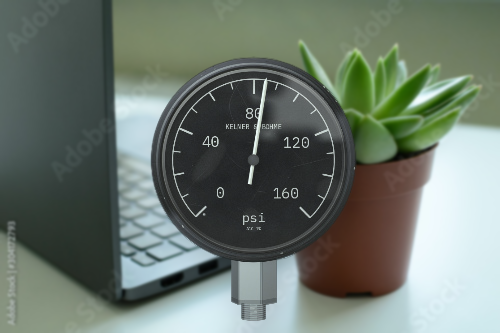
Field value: 85 psi
